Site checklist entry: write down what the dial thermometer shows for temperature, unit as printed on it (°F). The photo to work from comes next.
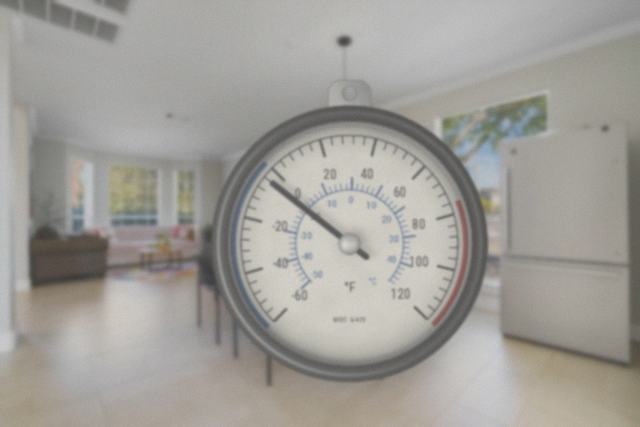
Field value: -4 °F
